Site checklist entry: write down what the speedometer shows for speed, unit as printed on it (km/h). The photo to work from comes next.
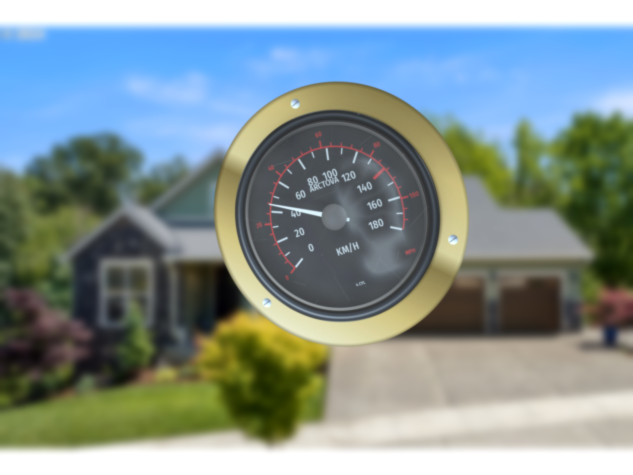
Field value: 45 km/h
